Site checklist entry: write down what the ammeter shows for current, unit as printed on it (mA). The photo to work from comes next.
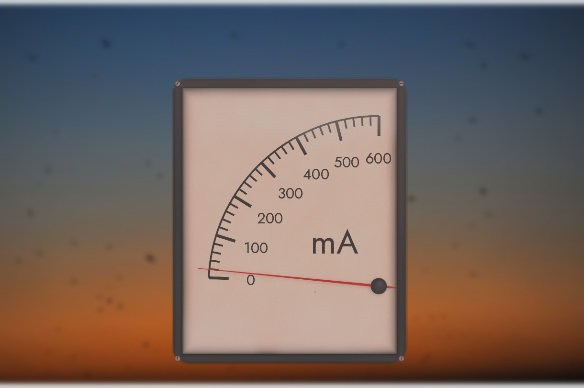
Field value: 20 mA
